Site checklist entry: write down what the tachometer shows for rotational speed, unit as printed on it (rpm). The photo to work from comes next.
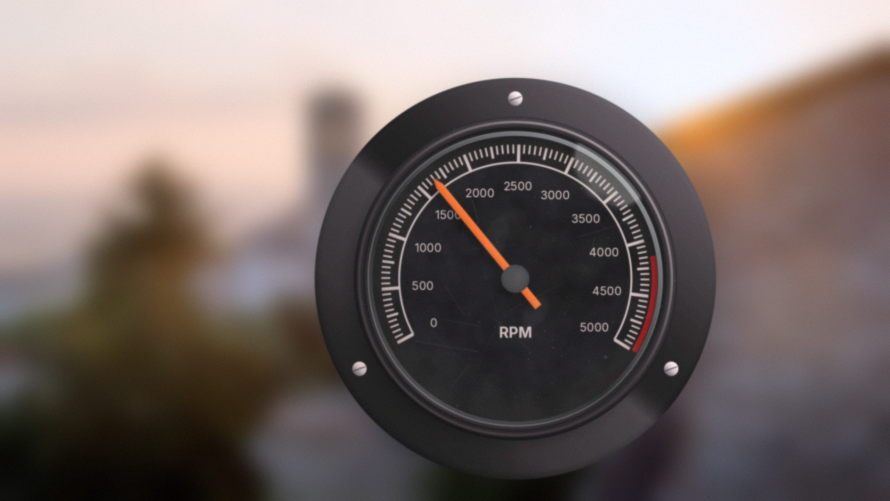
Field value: 1650 rpm
